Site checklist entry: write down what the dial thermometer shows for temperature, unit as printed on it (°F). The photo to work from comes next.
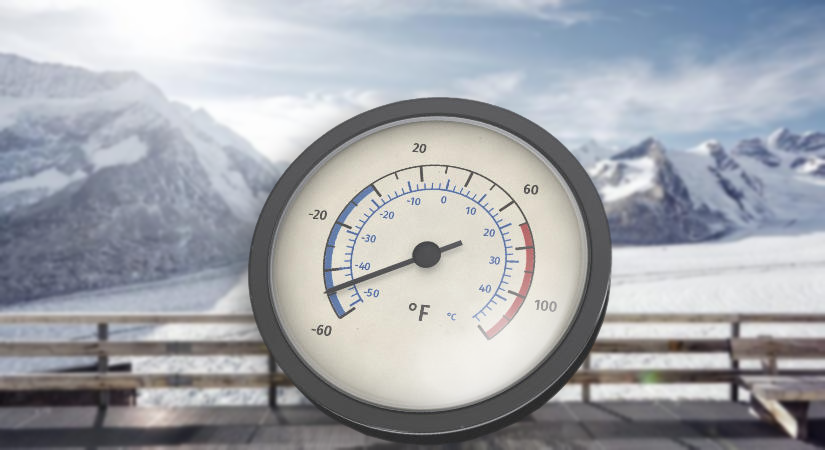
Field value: -50 °F
